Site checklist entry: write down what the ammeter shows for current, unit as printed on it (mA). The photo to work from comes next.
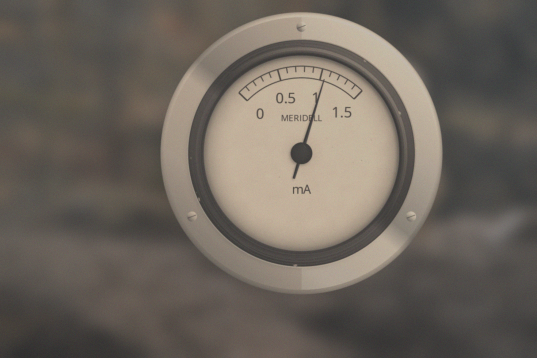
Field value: 1.05 mA
